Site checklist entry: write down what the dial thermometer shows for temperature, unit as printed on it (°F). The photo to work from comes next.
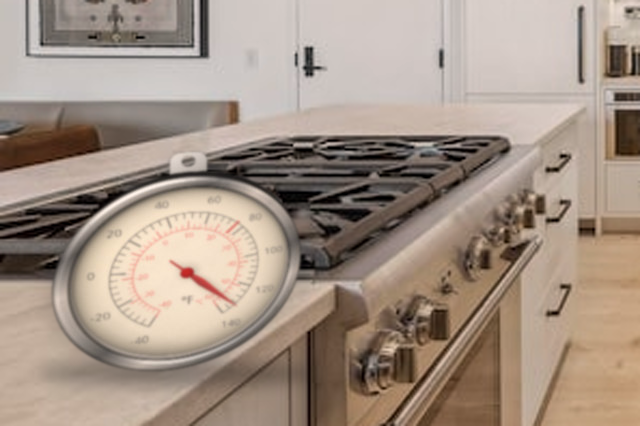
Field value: 132 °F
